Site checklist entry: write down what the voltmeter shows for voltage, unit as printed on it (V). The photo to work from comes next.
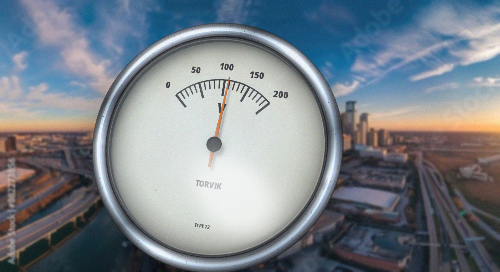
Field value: 110 V
